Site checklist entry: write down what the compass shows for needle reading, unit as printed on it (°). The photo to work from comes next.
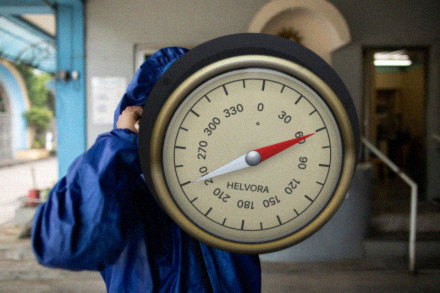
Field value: 60 °
